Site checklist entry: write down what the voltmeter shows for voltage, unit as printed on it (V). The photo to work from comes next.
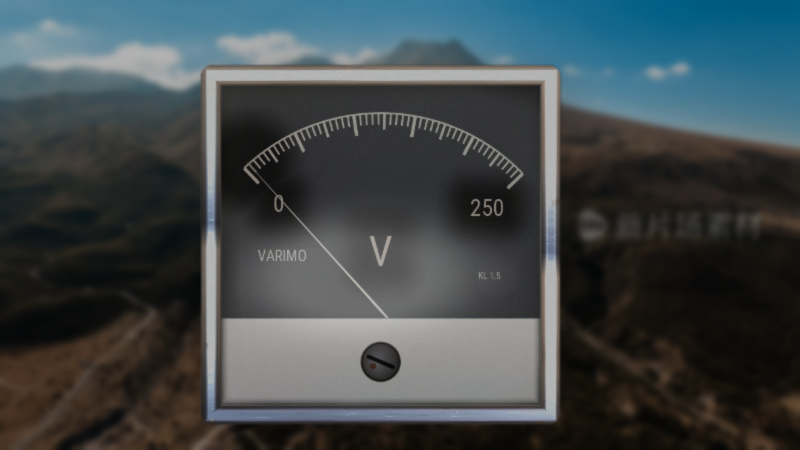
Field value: 5 V
